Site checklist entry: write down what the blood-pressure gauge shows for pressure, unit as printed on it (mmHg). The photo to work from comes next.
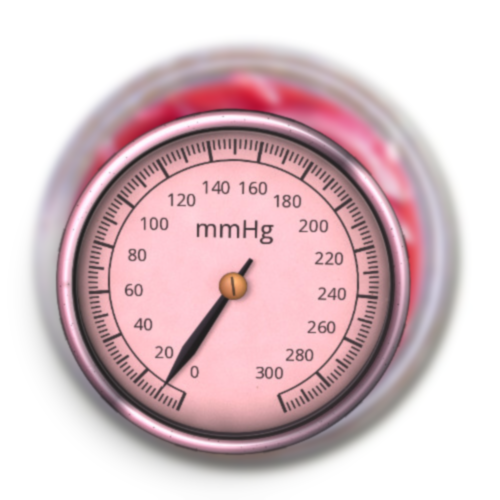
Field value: 10 mmHg
